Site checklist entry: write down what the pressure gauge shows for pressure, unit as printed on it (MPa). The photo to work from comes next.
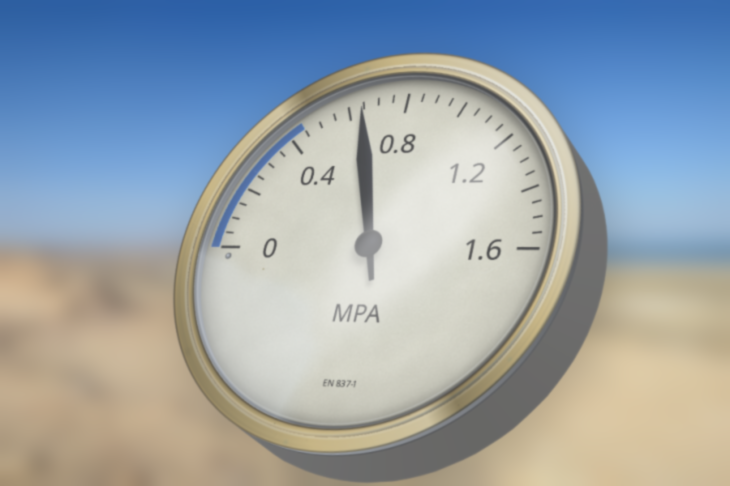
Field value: 0.65 MPa
